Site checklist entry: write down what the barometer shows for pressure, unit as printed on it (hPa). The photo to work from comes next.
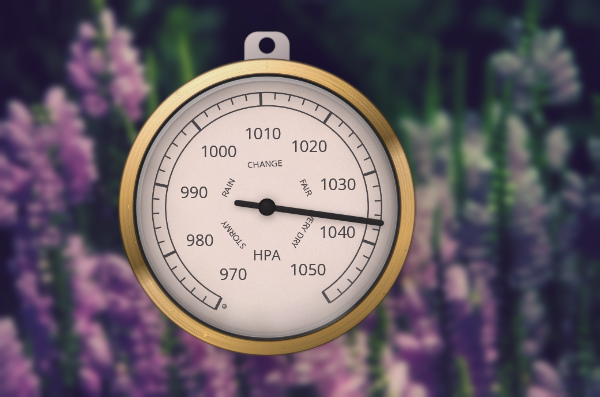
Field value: 1037 hPa
